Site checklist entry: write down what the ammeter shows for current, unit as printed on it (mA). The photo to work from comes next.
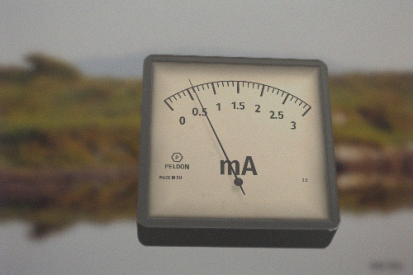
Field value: 0.6 mA
